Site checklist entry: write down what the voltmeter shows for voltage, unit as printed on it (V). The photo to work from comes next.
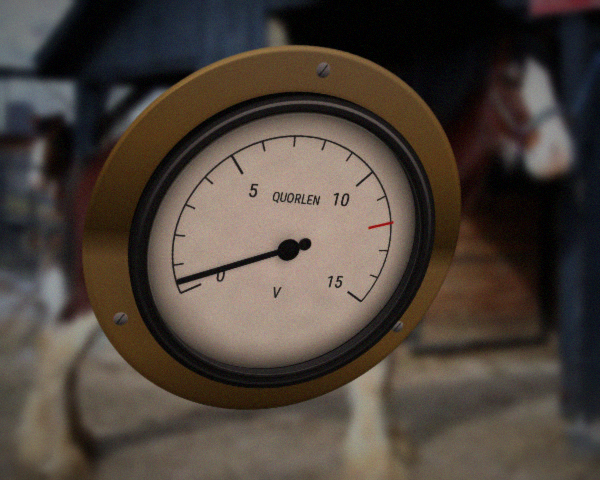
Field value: 0.5 V
